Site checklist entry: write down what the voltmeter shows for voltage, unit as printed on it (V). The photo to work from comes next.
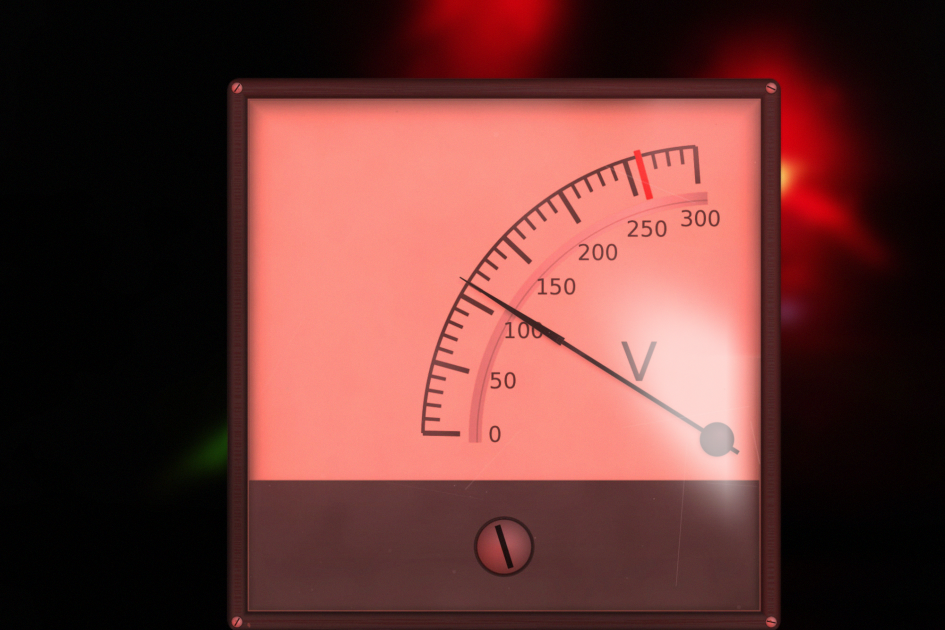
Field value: 110 V
